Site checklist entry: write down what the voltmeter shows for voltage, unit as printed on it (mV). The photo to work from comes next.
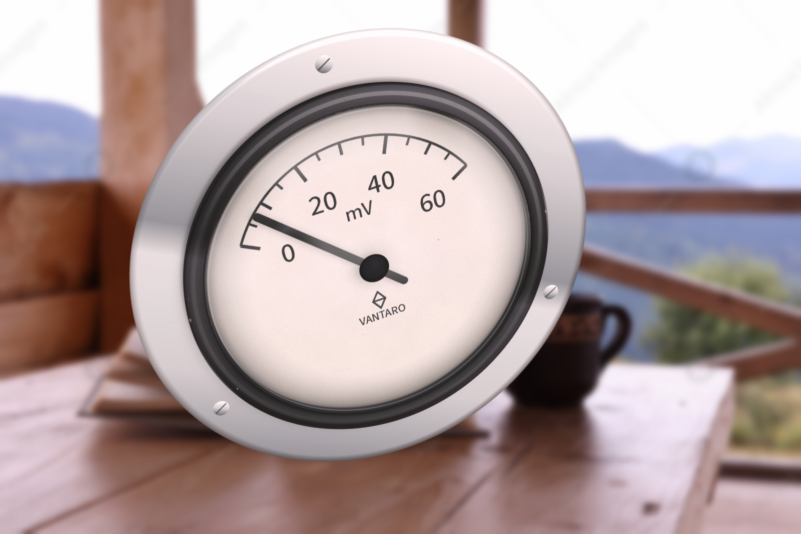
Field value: 7.5 mV
